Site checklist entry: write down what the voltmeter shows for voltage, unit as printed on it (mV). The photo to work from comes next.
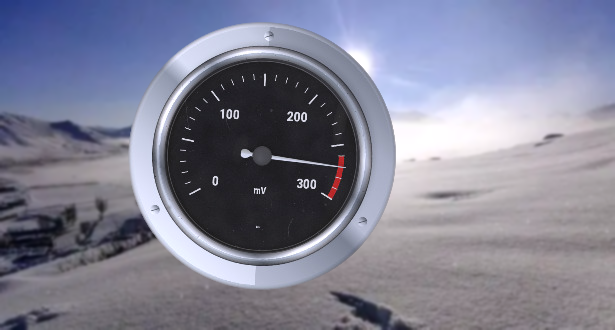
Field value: 270 mV
